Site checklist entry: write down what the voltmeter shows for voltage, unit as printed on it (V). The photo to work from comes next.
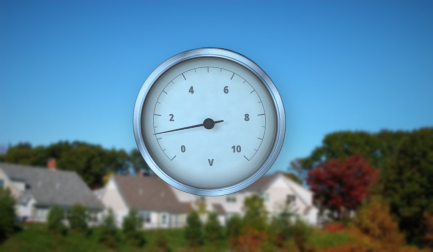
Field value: 1.25 V
